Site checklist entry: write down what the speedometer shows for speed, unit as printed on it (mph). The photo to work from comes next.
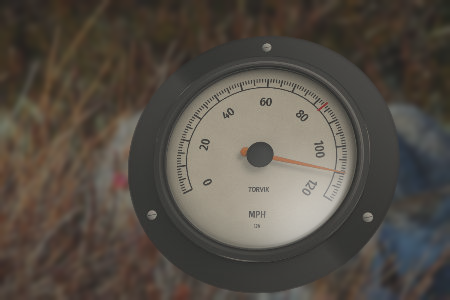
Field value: 110 mph
